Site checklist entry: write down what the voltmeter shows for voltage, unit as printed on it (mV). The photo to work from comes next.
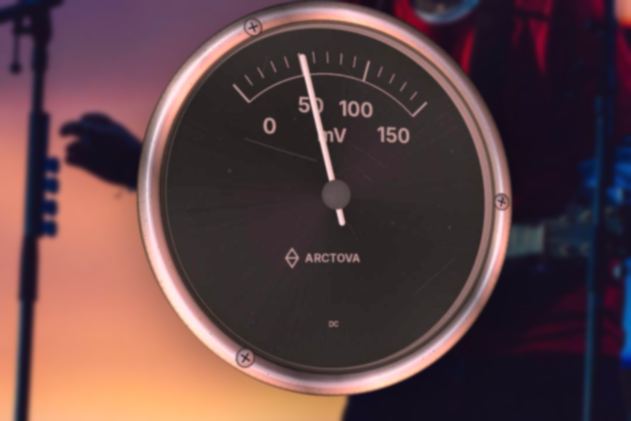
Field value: 50 mV
